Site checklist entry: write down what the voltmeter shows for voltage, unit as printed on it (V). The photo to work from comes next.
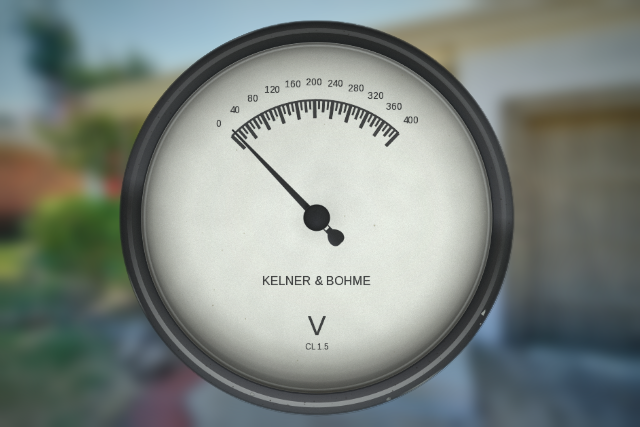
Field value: 10 V
